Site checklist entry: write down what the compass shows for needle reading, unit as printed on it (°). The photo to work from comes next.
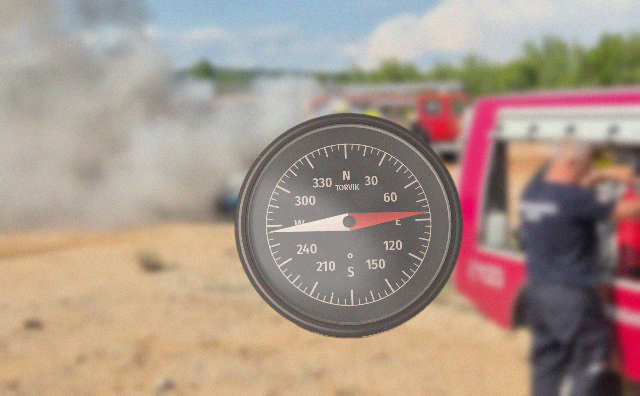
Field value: 85 °
